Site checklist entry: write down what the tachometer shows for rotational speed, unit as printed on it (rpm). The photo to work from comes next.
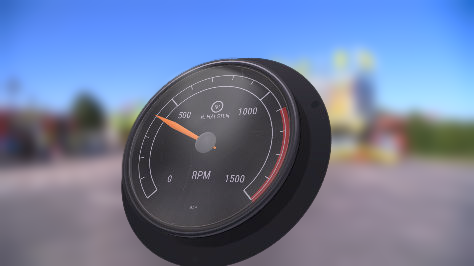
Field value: 400 rpm
